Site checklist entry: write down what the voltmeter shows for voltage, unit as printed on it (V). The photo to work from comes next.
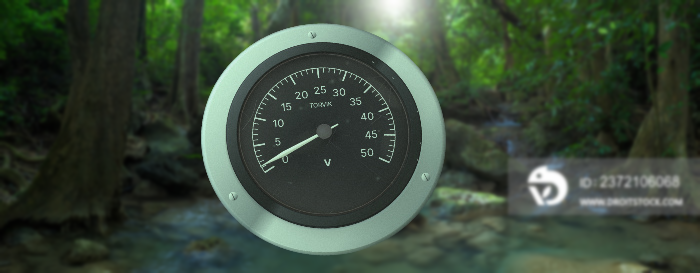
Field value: 1 V
